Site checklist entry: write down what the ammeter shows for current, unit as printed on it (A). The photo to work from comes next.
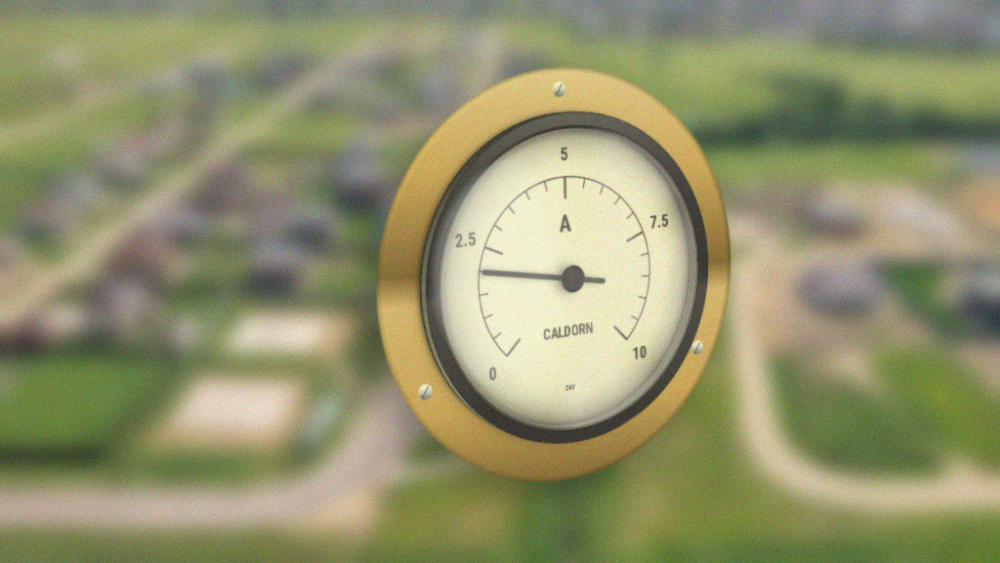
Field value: 2 A
